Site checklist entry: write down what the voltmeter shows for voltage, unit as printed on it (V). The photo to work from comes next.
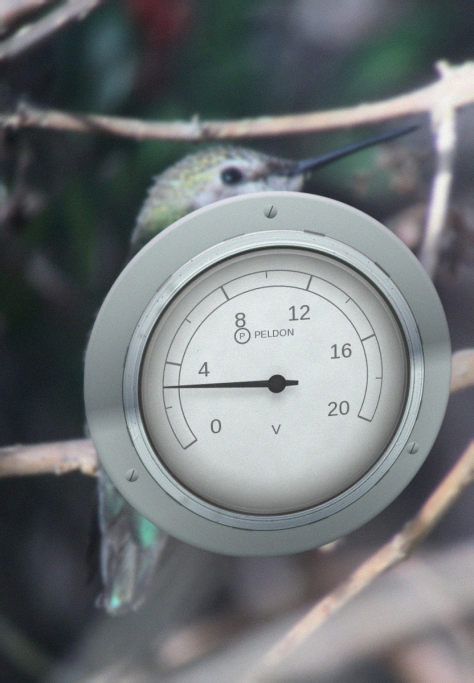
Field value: 3 V
